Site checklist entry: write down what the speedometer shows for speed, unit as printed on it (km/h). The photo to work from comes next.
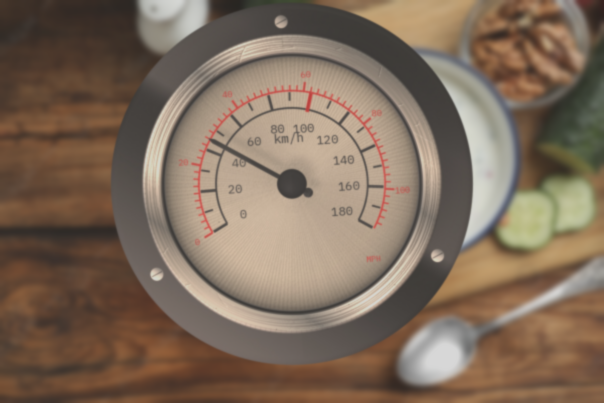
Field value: 45 km/h
